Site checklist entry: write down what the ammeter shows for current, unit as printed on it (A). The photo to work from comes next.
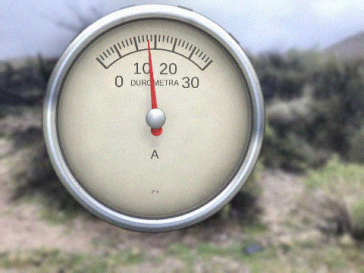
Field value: 13 A
